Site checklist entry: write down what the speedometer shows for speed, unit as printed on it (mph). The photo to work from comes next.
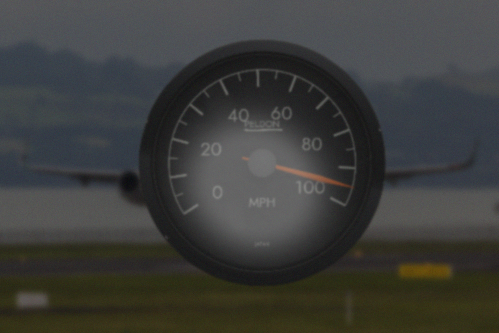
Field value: 95 mph
